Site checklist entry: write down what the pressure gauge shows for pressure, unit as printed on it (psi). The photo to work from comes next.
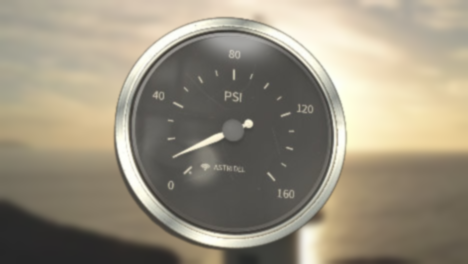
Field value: 10 psi
